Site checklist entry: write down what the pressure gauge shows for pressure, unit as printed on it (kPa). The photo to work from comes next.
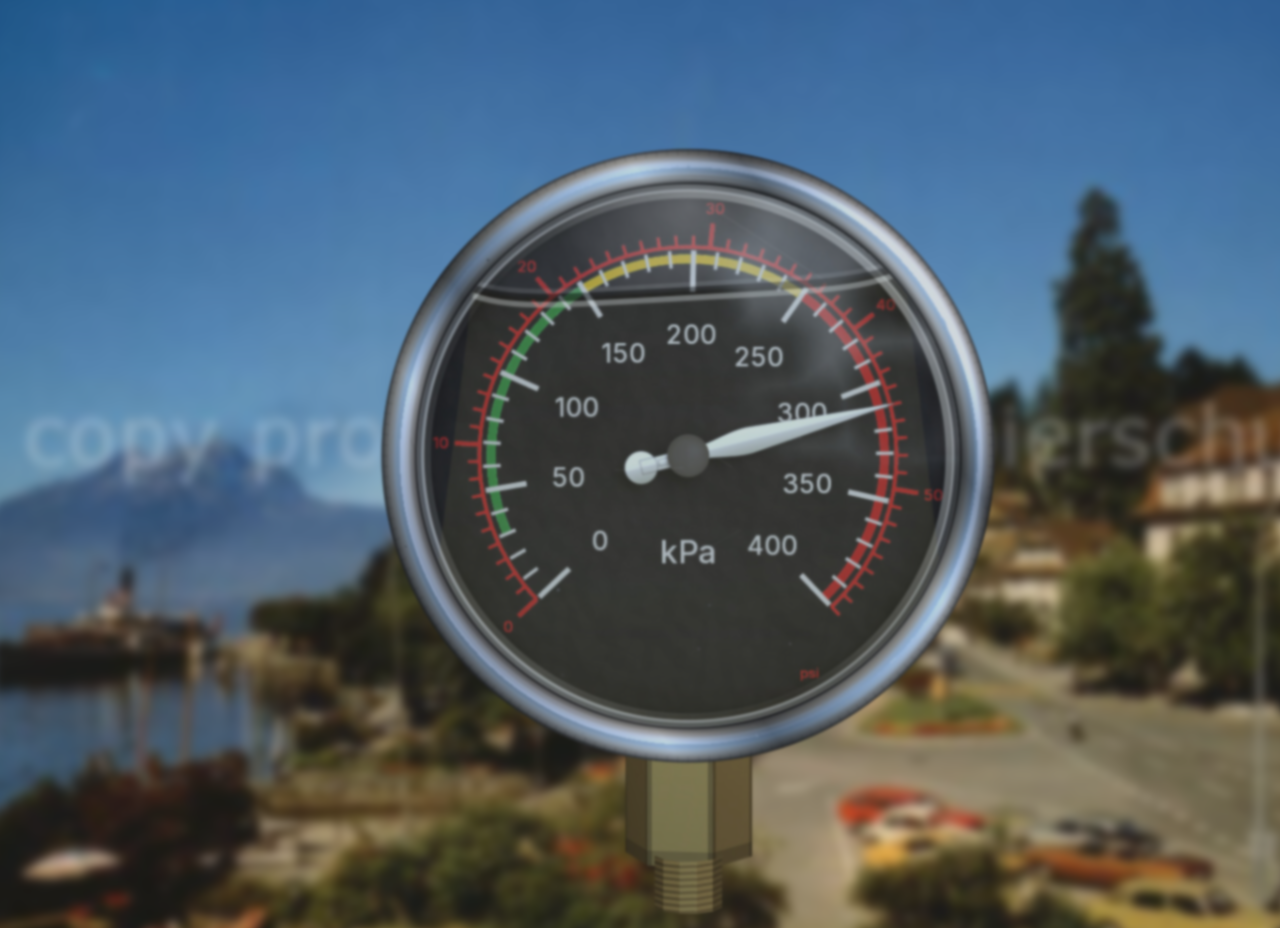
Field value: 310 kPa
